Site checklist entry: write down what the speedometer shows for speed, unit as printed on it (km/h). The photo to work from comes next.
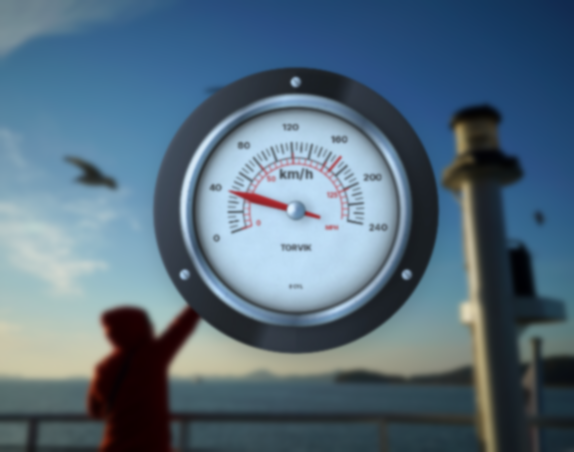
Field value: 40 km/h
